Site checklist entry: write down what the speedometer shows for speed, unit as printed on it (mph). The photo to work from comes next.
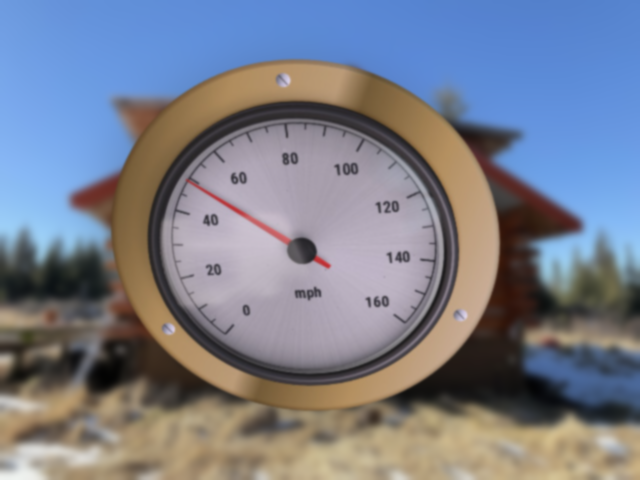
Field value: 50 mph
